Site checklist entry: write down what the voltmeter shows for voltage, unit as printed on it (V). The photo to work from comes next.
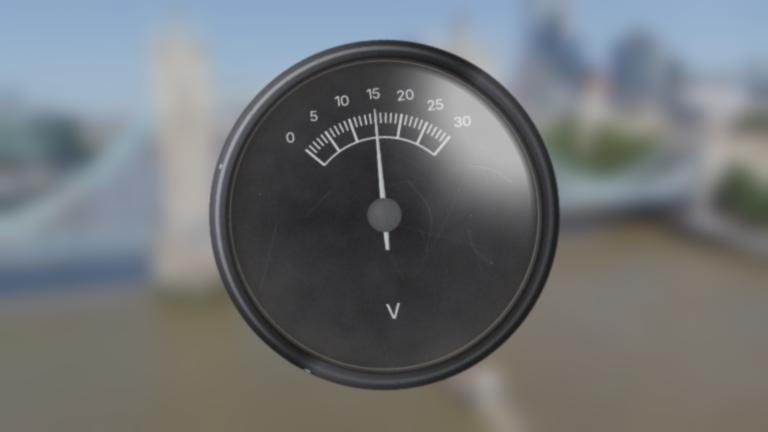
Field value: 15 V
